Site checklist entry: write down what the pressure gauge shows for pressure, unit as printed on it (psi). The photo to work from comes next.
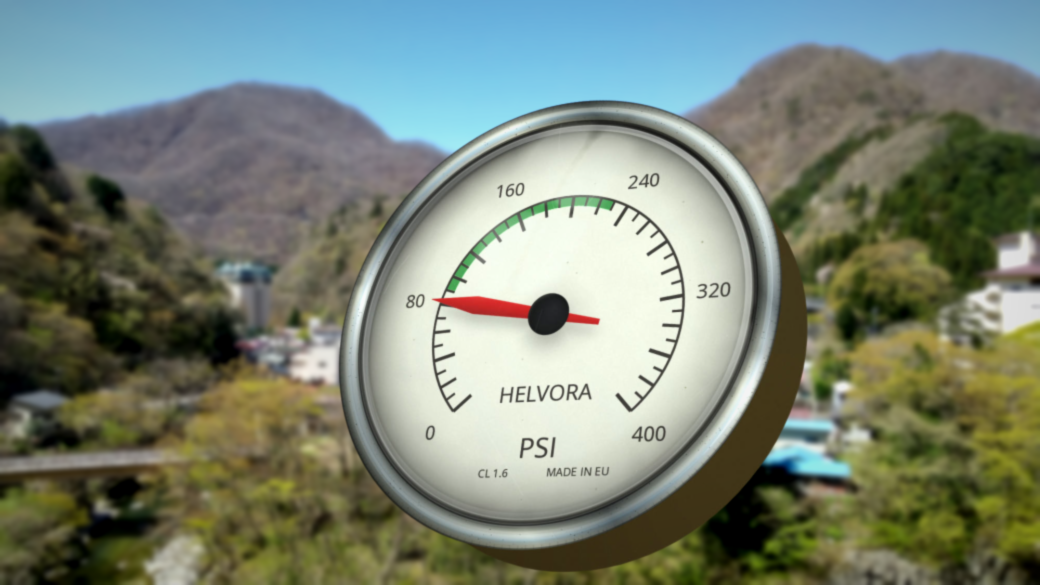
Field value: 80 psi
